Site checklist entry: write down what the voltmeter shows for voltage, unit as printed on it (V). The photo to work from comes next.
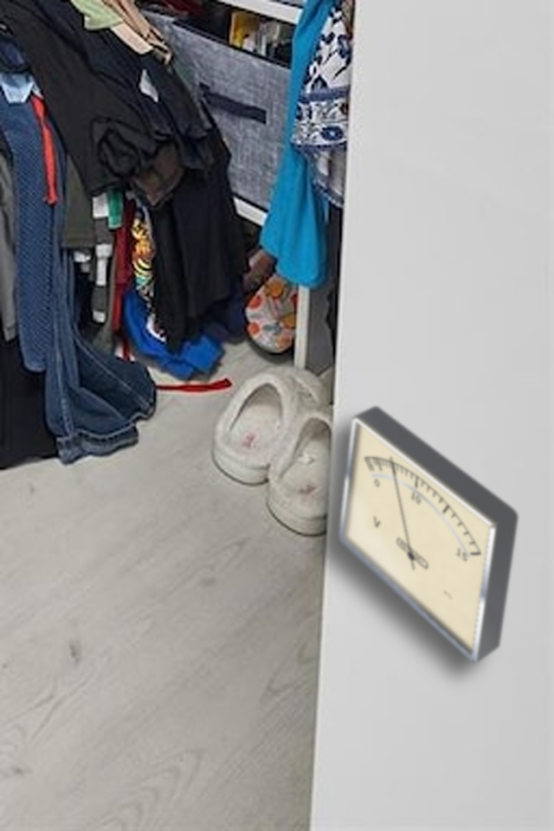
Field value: 7.5 V
